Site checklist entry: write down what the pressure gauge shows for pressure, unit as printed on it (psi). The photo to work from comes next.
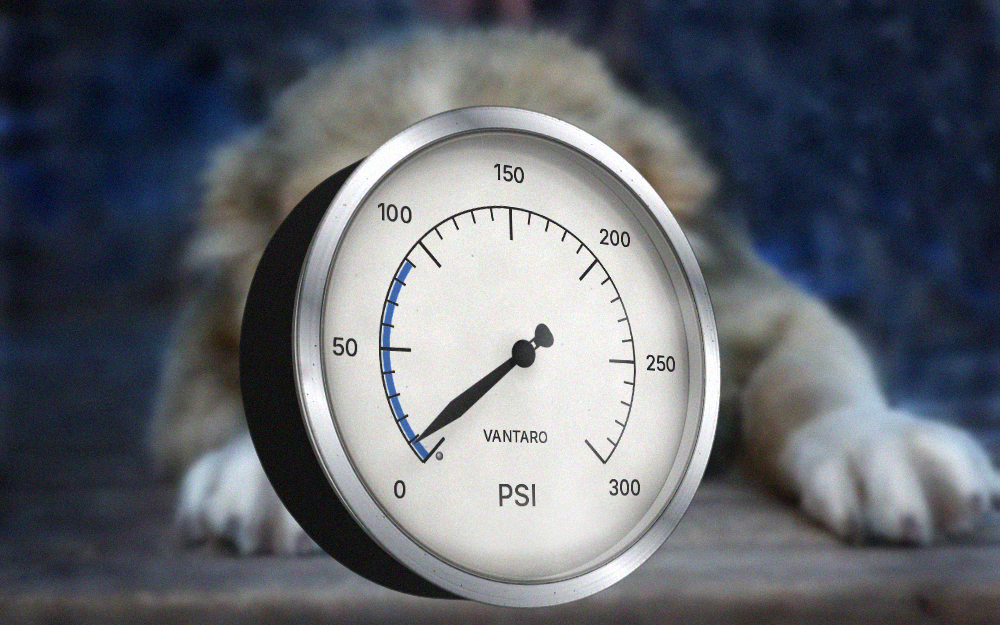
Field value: 10 psi
